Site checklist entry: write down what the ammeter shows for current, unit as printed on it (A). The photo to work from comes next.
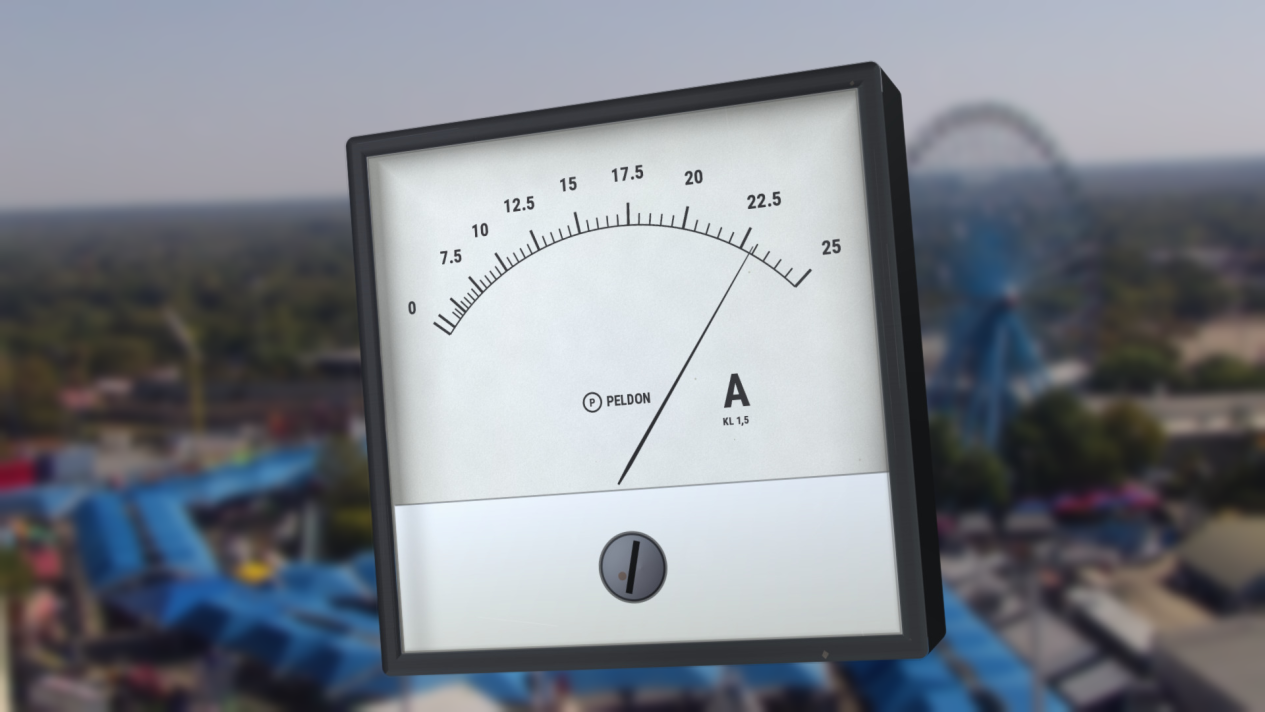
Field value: 23 A
